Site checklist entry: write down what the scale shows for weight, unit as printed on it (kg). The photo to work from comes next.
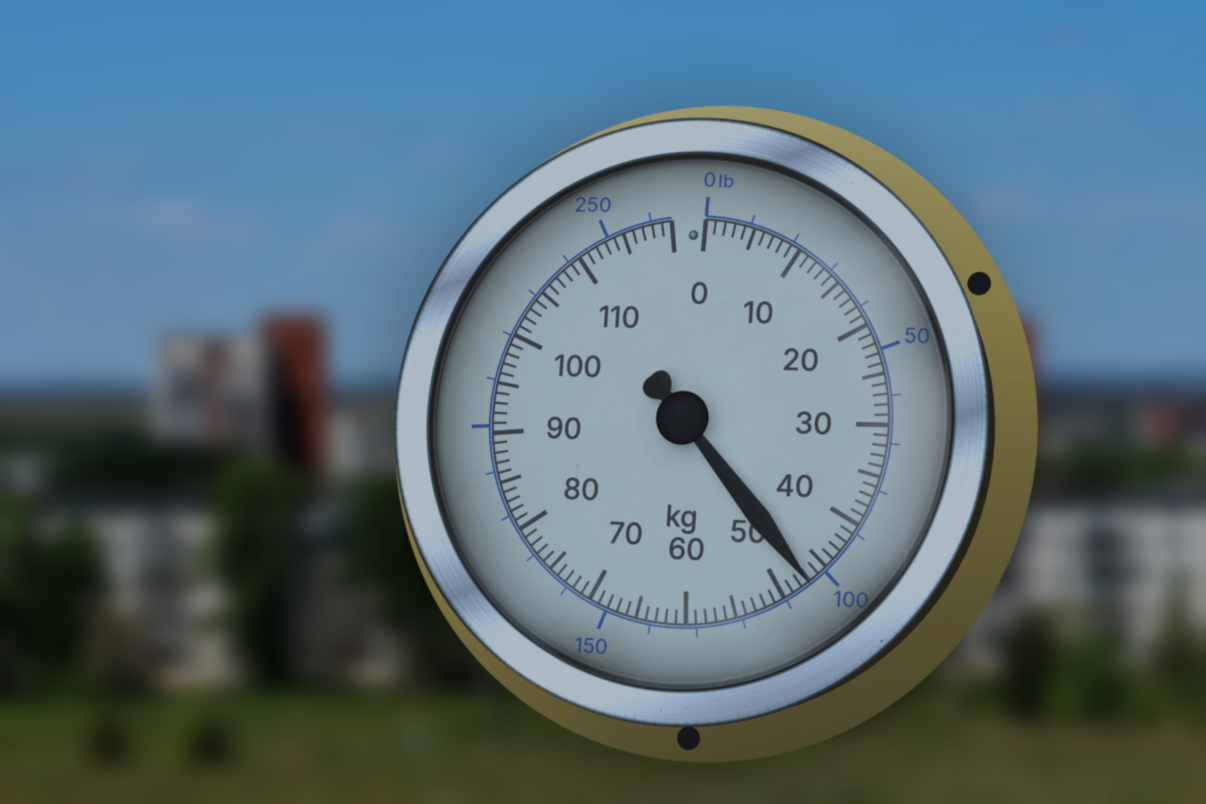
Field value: 47 kg
